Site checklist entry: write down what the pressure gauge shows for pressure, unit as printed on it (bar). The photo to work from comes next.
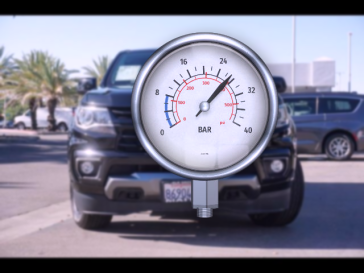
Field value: 27 bar
